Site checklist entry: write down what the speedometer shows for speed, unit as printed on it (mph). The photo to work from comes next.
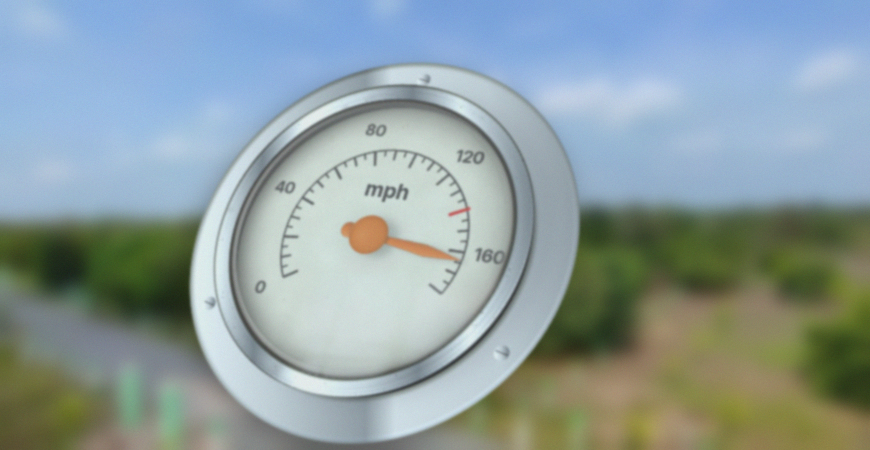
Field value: 165 mph
